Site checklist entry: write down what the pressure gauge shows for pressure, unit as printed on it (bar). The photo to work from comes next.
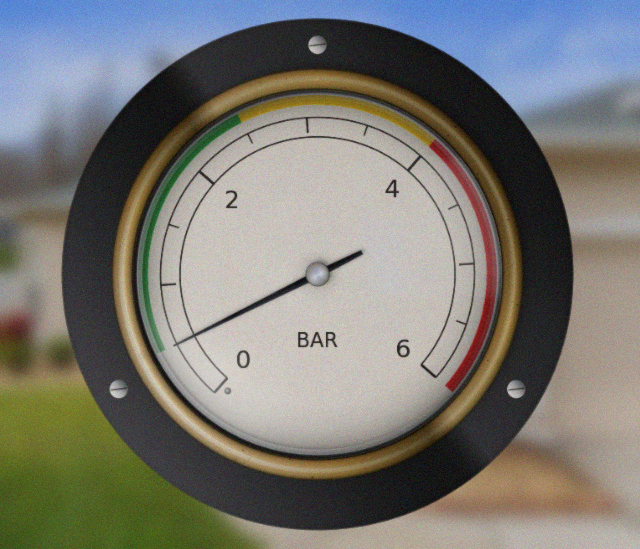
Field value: 0.5 bar
